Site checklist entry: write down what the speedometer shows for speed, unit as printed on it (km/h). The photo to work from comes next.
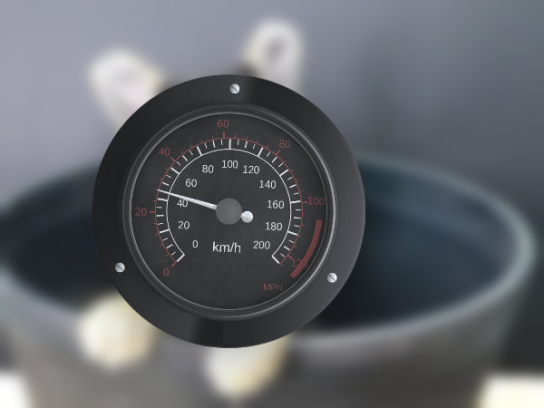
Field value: 45 km/h
